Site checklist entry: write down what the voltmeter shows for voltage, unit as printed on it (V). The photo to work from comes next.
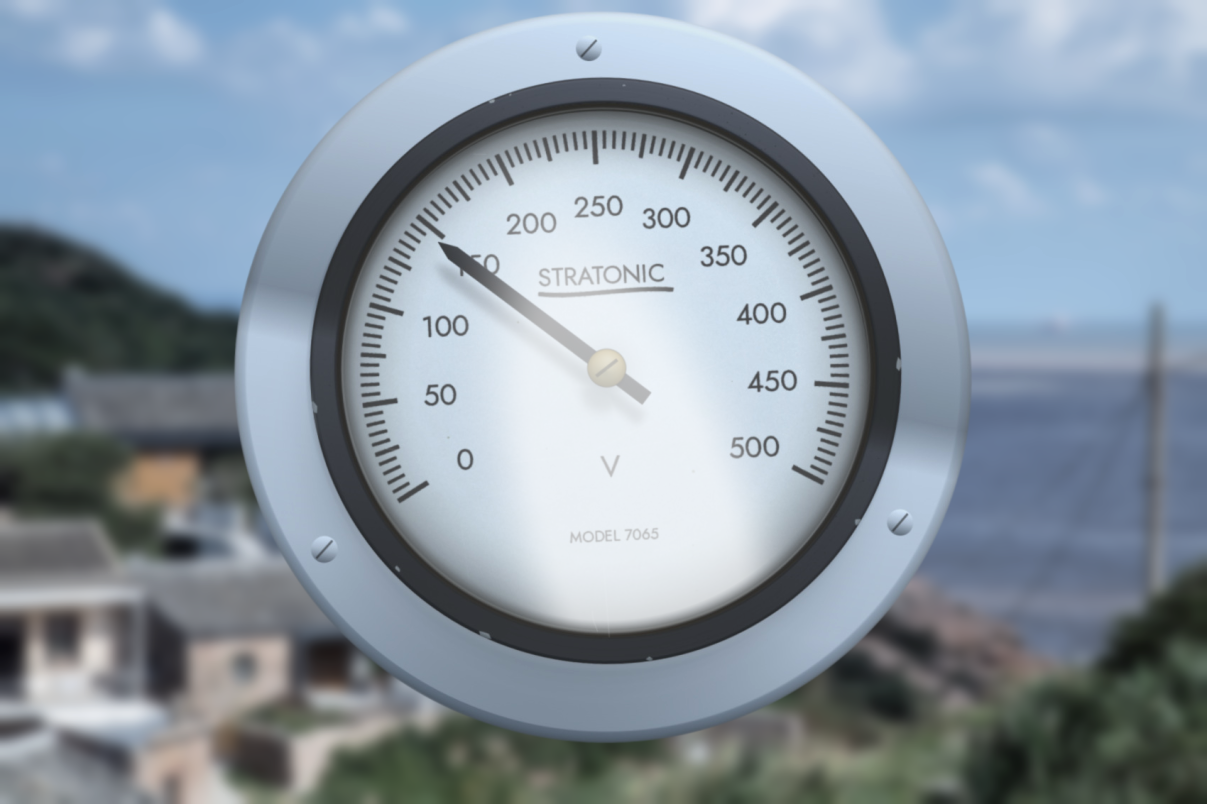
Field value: 145 V
